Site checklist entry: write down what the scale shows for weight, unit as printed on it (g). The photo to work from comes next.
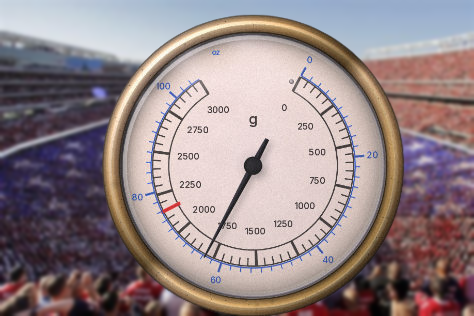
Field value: 1800 g
